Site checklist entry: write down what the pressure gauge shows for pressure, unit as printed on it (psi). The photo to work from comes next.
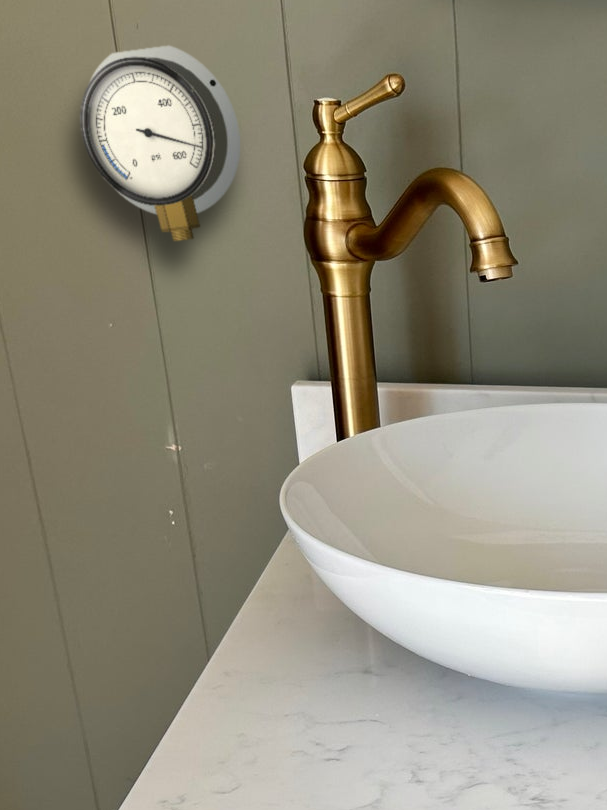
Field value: 550 psi
